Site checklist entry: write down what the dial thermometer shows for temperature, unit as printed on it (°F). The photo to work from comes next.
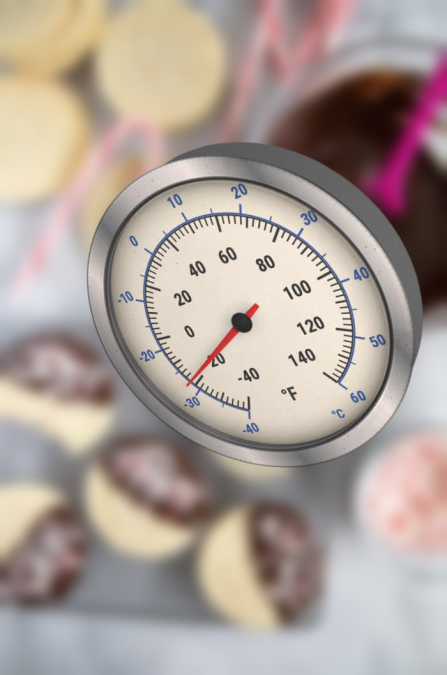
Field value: -18 °F
